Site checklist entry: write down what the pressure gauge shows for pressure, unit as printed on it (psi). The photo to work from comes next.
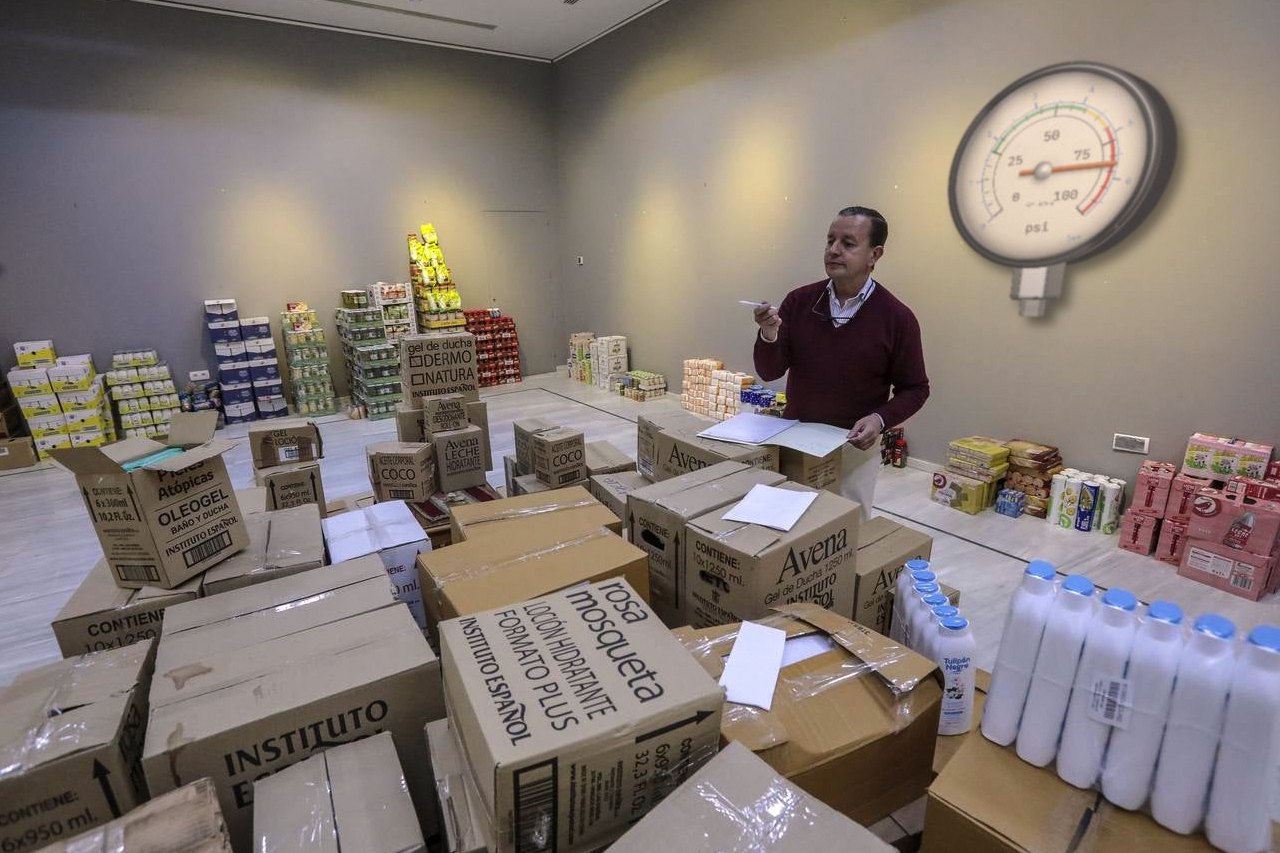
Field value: 82.5 psi
